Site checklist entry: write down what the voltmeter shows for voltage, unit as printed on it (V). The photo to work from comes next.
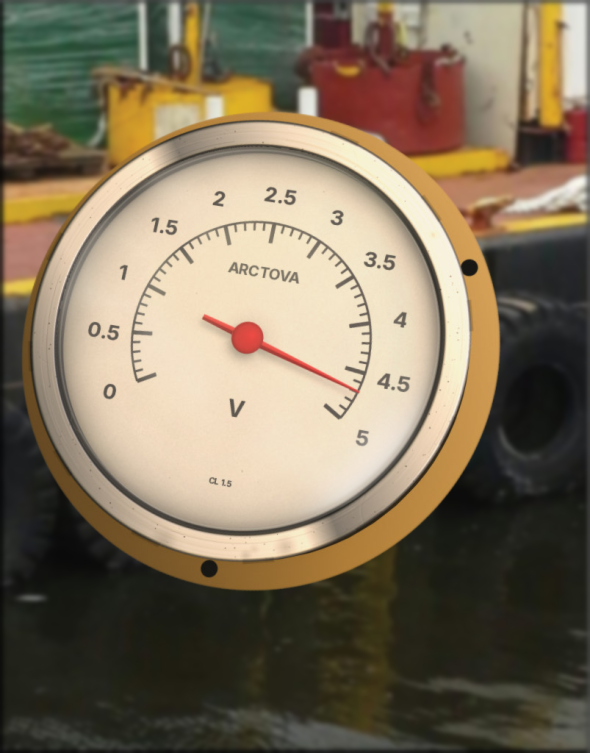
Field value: 4.7 V
